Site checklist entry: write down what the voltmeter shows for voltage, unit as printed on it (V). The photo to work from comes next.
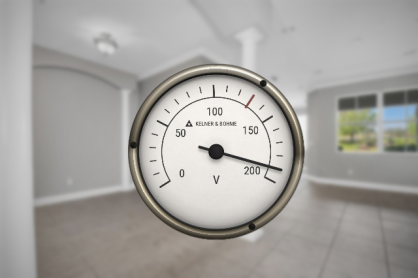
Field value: 190 V
